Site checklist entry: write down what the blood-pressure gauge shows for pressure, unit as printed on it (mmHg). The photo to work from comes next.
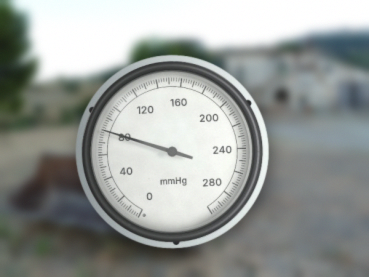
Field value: 80 mmHg
